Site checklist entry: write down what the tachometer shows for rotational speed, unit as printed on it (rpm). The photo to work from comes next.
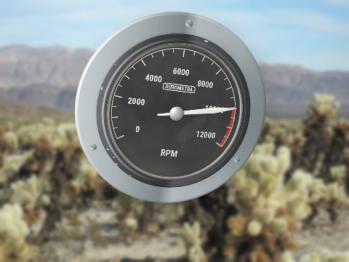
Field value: 10000 rpm
